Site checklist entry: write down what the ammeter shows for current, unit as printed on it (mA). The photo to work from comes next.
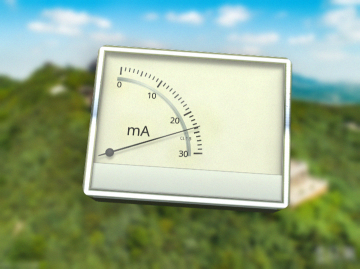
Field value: 24 mA
